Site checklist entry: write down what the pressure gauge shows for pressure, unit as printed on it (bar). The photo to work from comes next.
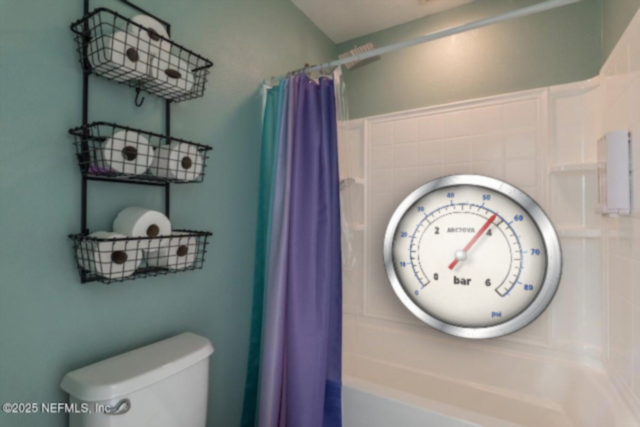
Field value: 3.8 bar
